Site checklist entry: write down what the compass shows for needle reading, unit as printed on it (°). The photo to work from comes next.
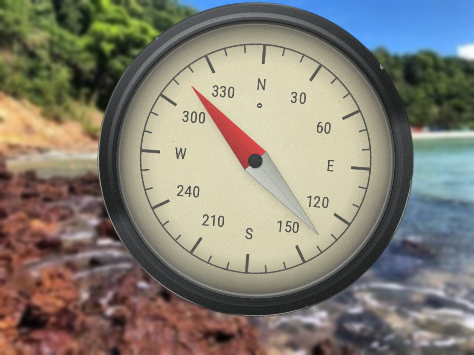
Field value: 315 °
